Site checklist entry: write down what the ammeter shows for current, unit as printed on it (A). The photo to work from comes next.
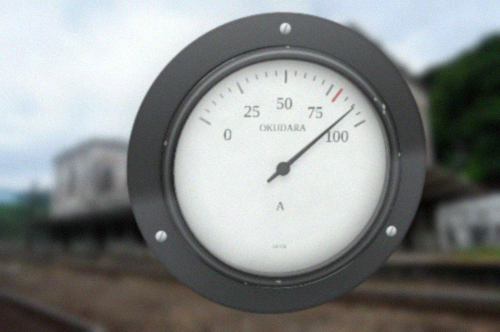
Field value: 90 A
